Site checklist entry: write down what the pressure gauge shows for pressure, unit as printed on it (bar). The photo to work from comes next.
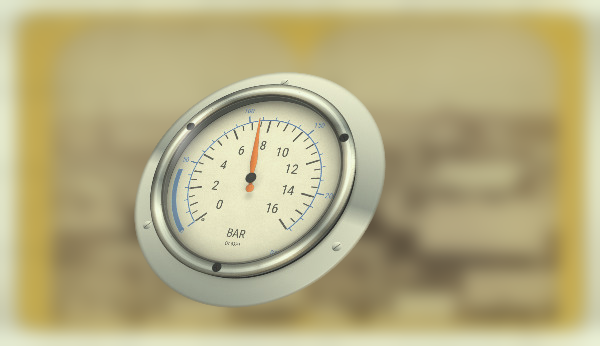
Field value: 7.5 bar
